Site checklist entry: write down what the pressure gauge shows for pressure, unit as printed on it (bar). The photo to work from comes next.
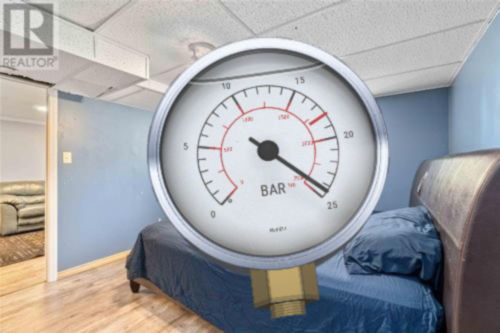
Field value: 24.5 bar
